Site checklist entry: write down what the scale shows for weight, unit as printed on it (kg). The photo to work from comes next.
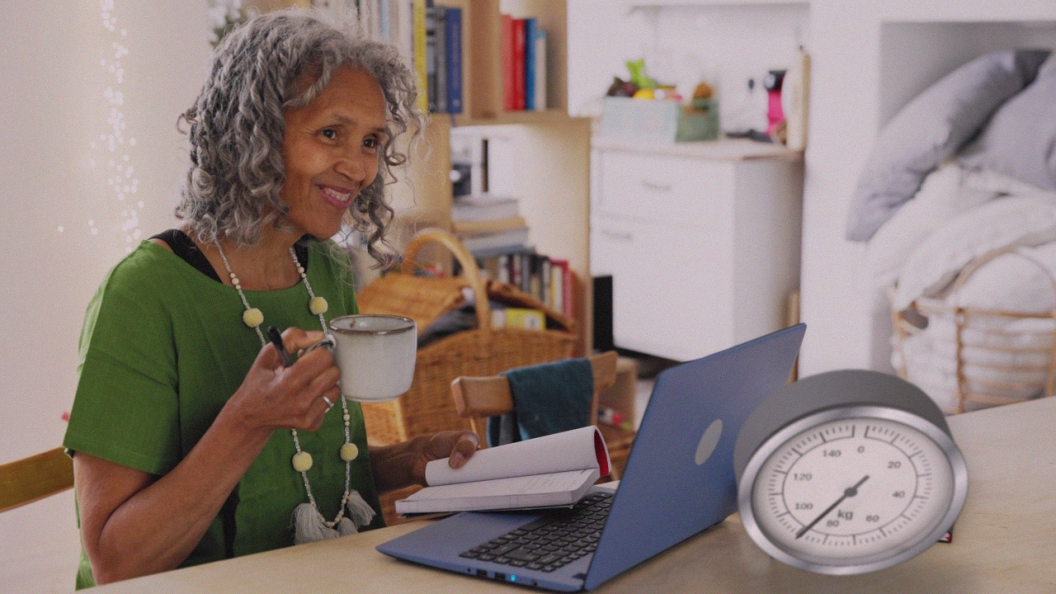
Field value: 90 kg
